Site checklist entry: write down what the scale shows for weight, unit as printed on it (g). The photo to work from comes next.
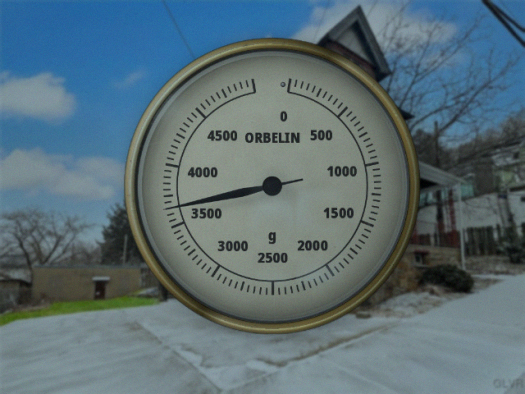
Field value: 3650 g
